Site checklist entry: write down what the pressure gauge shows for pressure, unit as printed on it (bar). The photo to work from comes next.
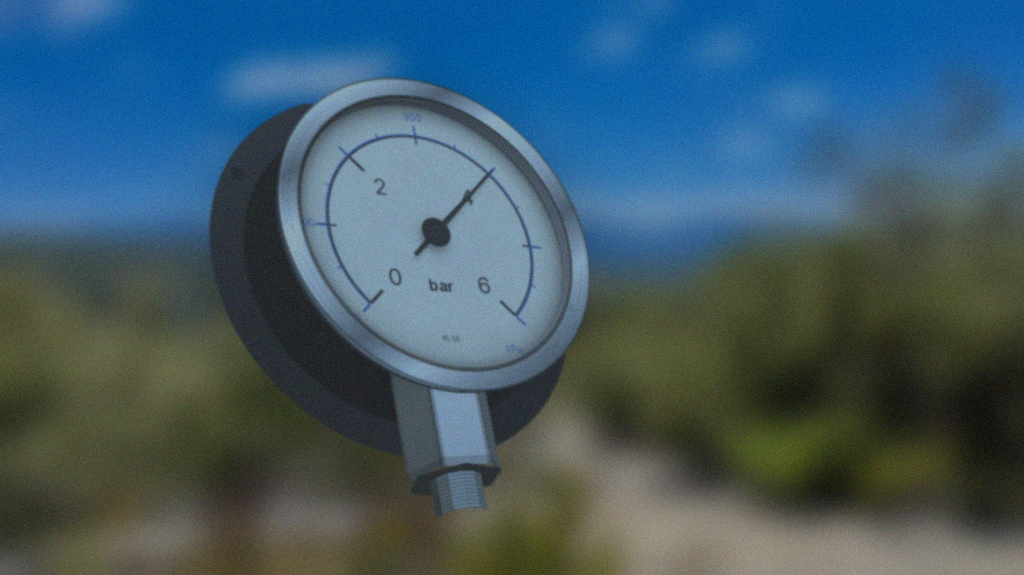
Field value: 4 bar
